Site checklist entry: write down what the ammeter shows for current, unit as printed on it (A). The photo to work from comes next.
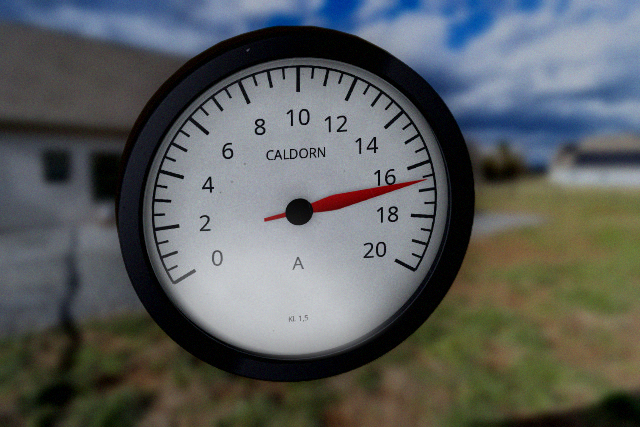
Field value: 16.5 A
